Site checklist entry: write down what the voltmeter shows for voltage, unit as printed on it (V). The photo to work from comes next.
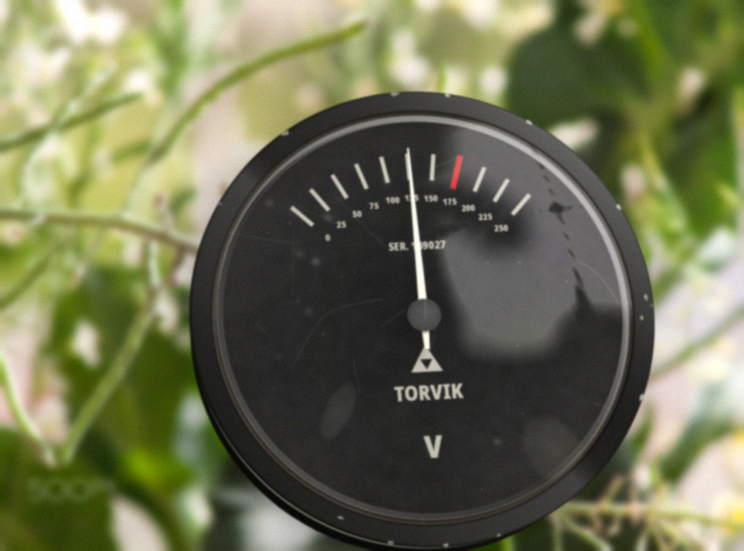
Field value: 125 V
